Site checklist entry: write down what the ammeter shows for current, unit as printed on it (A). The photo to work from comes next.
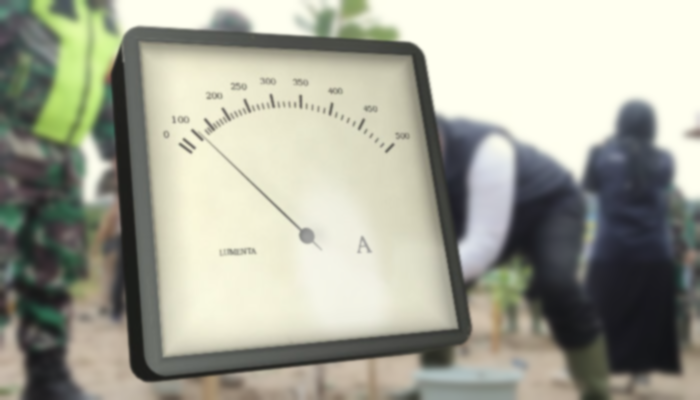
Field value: 100 A
